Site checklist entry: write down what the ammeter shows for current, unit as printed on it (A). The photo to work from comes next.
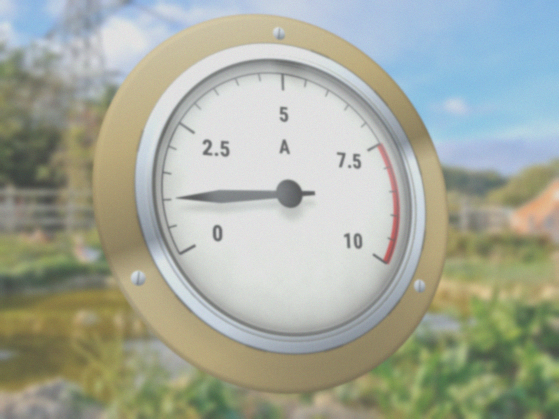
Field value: 1 A
